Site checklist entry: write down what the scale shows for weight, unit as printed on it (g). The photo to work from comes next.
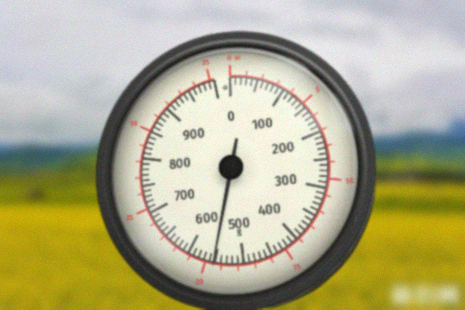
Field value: 550 g
